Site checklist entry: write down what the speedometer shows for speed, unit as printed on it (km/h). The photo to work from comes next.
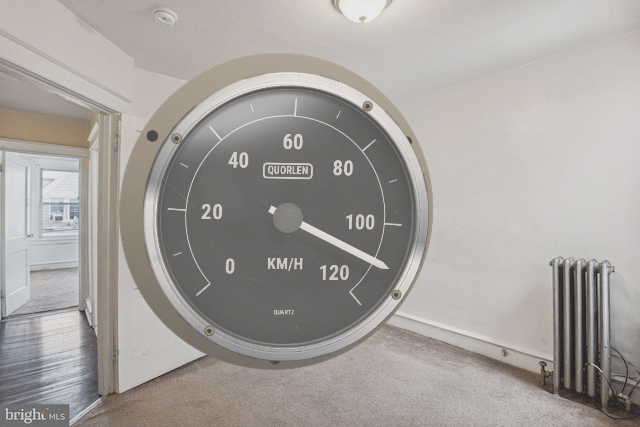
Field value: 110 km/h
